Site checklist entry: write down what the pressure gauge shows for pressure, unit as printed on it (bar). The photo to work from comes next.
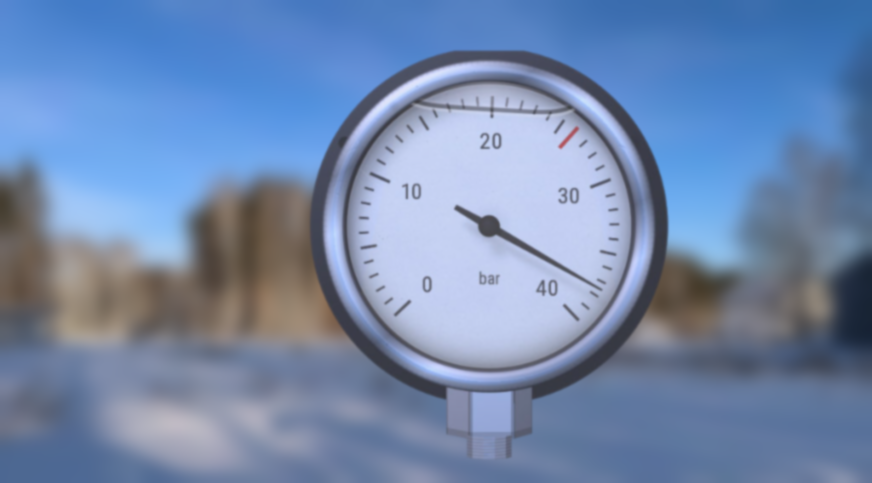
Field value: 37.5 bar
